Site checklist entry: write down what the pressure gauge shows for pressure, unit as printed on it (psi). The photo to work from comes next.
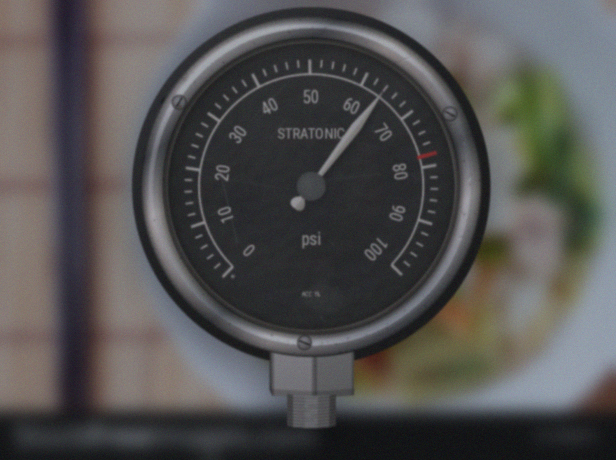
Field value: 64 psi
